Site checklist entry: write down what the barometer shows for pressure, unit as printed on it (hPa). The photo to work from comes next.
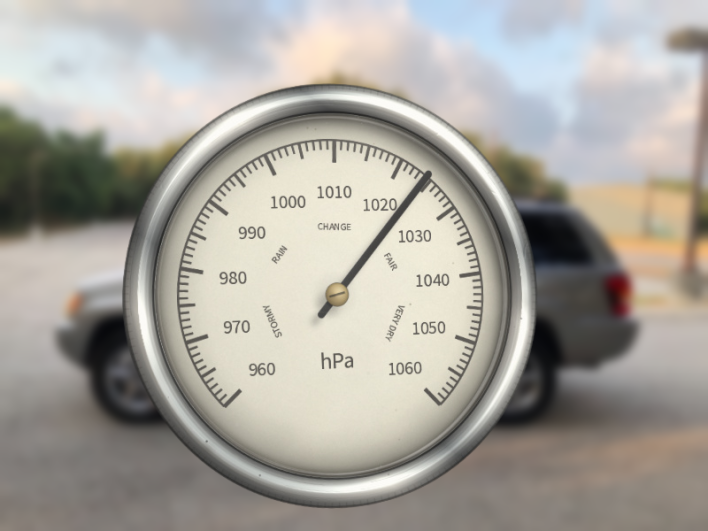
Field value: 1024 hPa
